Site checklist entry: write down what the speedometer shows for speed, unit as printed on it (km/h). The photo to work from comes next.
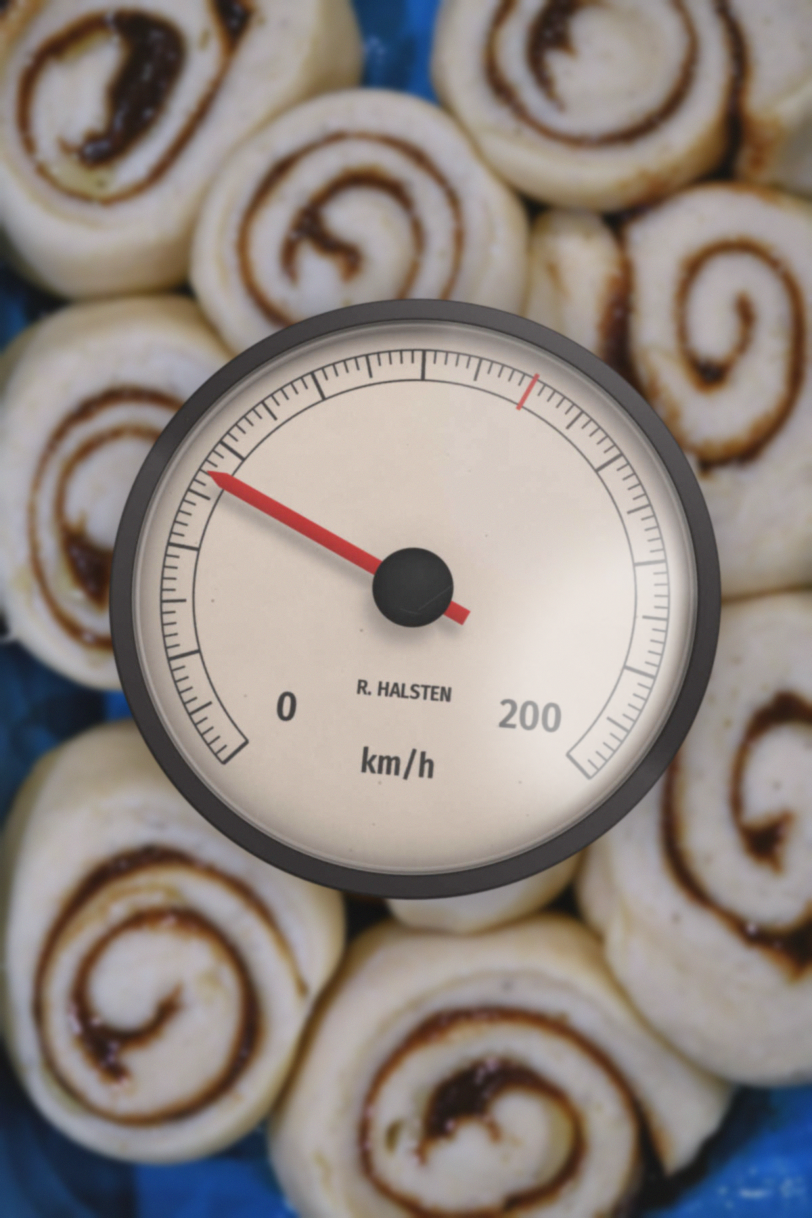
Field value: 54 km/h
